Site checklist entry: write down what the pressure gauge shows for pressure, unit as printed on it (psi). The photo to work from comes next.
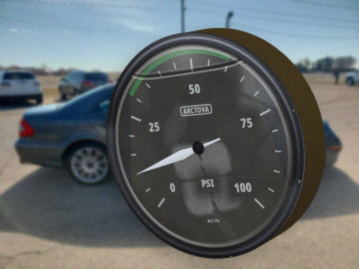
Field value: 10 psi
